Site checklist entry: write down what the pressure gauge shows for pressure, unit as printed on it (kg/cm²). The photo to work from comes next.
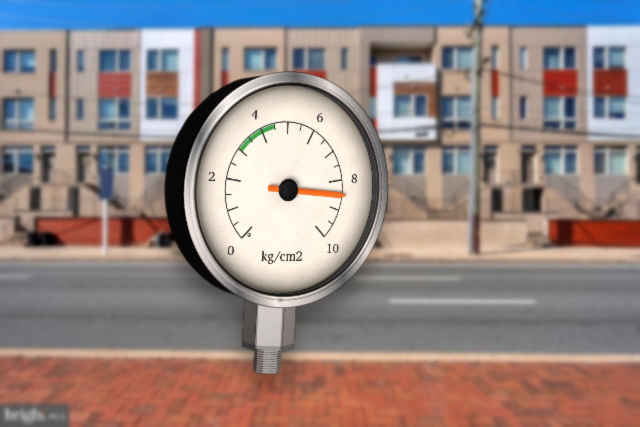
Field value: 8.5 kg/cm²
